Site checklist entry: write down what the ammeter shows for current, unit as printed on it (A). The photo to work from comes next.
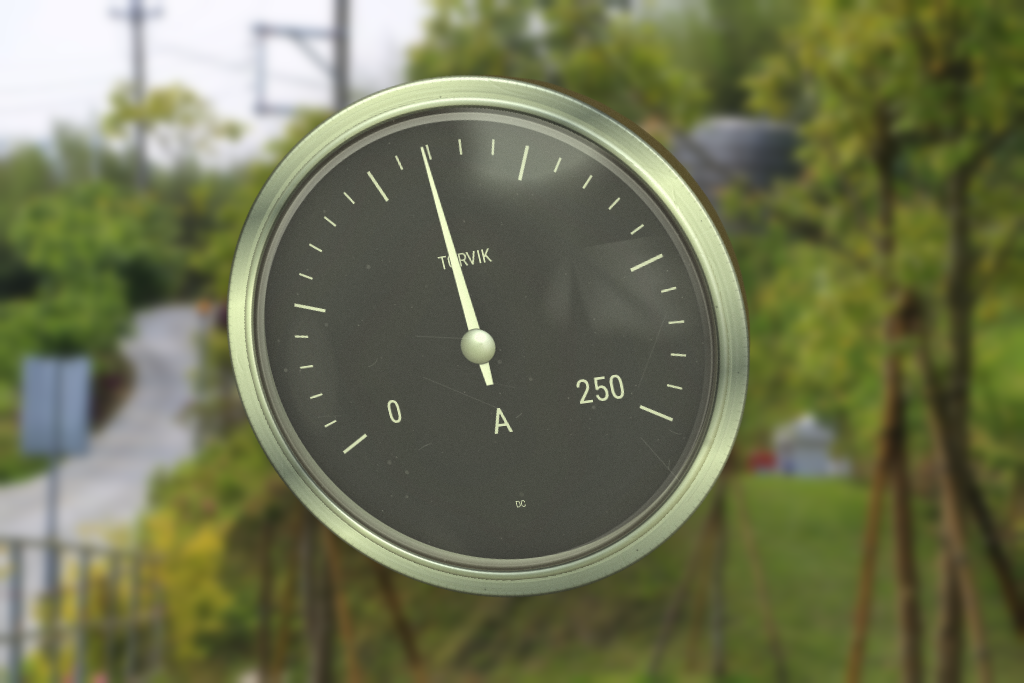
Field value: 120 A
